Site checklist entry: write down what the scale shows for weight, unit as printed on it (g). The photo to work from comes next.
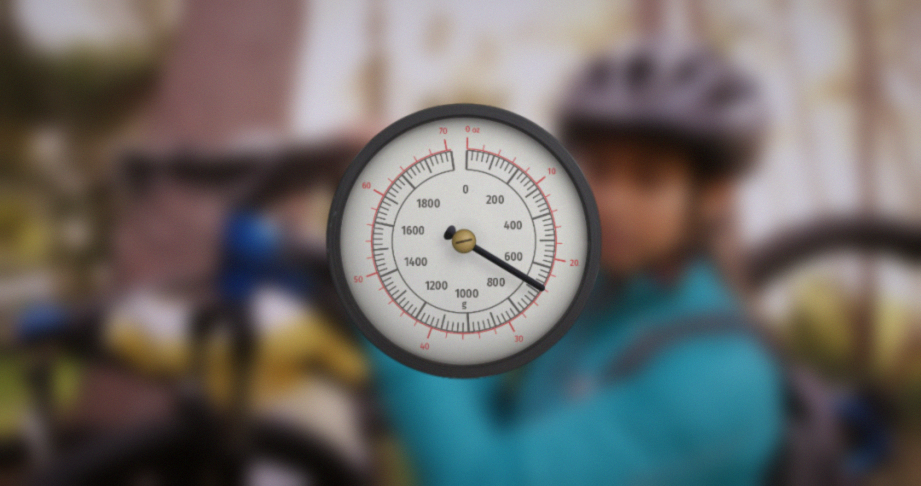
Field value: 680 g
